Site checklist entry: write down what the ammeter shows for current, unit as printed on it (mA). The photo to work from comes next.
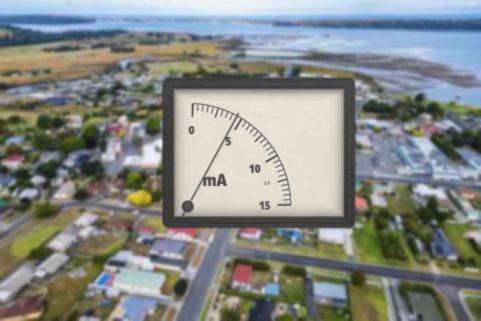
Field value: 4.5 mA
